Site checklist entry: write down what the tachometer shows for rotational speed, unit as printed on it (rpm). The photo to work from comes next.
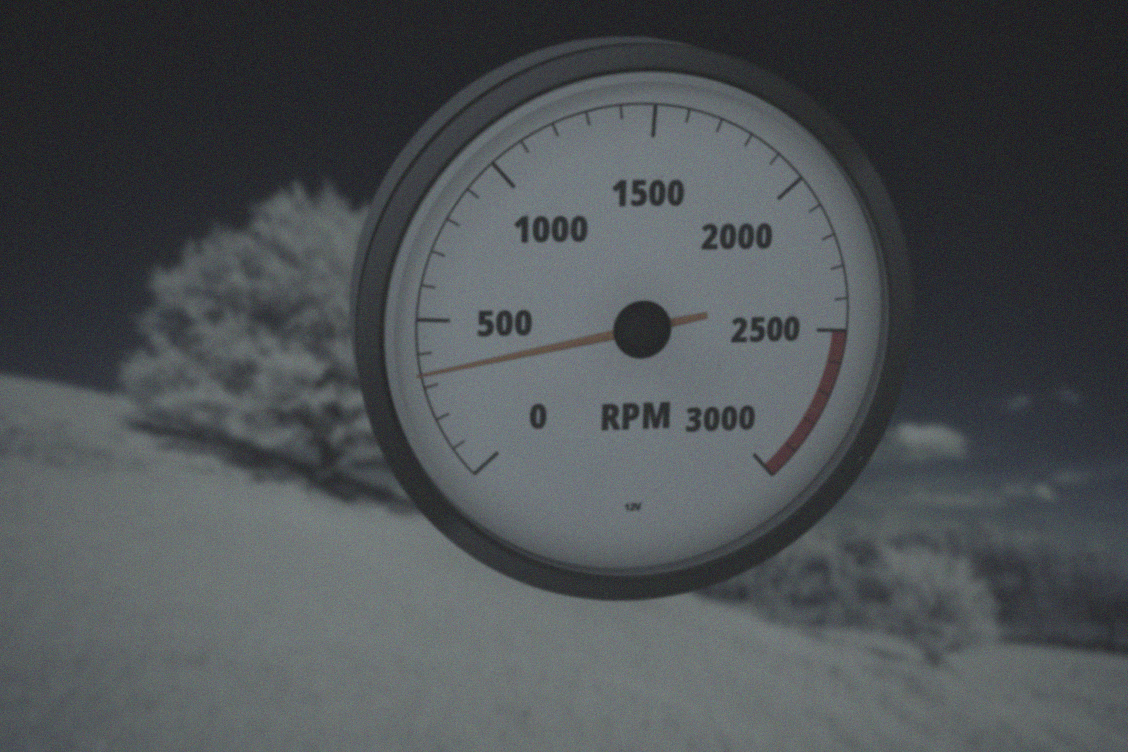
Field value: 350 rpm
